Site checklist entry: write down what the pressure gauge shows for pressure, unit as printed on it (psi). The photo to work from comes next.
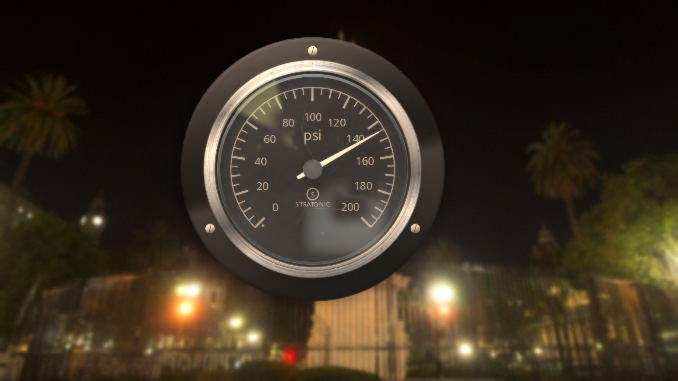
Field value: 145 psi
